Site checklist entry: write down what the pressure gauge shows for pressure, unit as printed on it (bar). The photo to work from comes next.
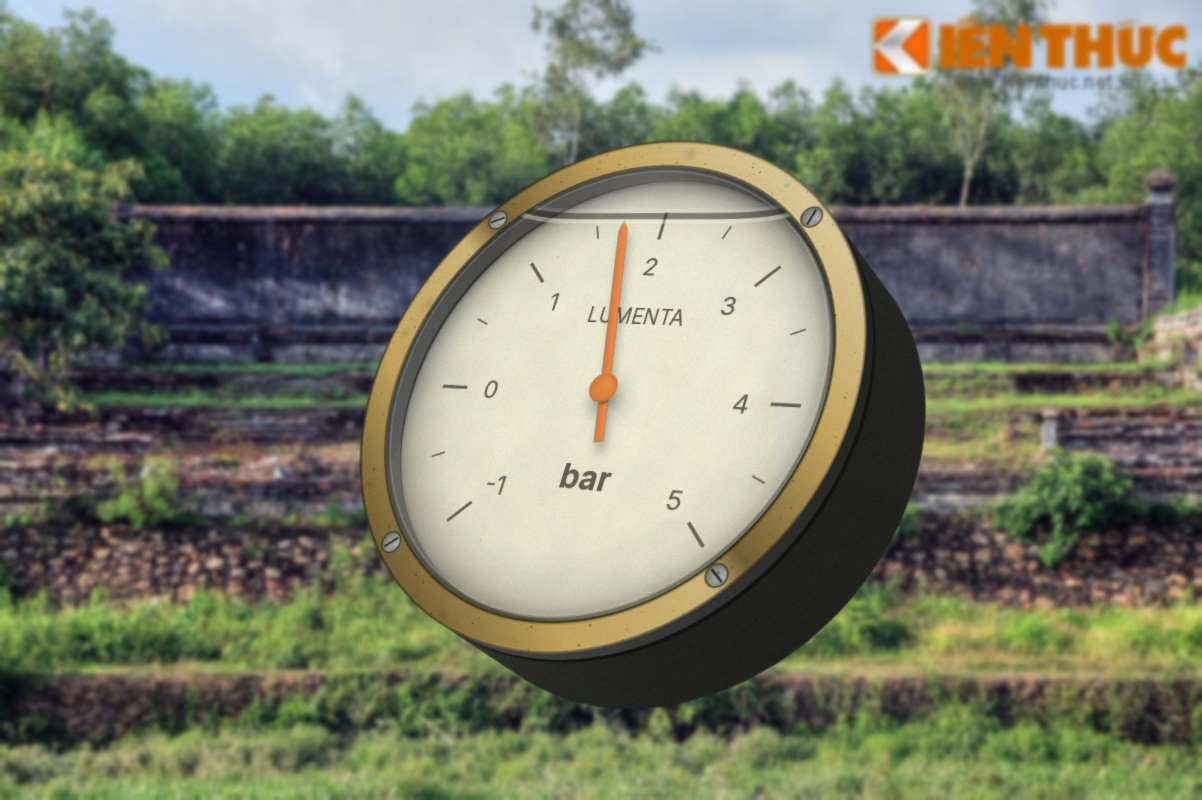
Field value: 1.75 bar
